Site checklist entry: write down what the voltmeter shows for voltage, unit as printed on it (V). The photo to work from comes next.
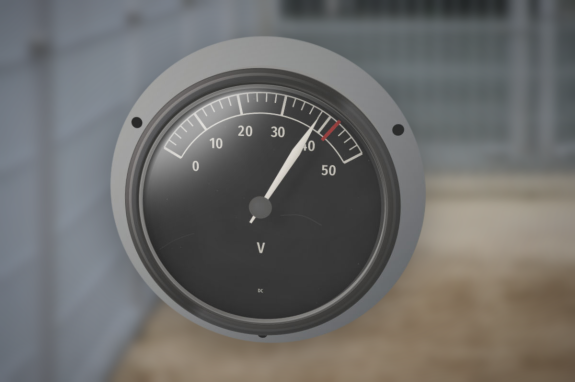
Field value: 38 V
